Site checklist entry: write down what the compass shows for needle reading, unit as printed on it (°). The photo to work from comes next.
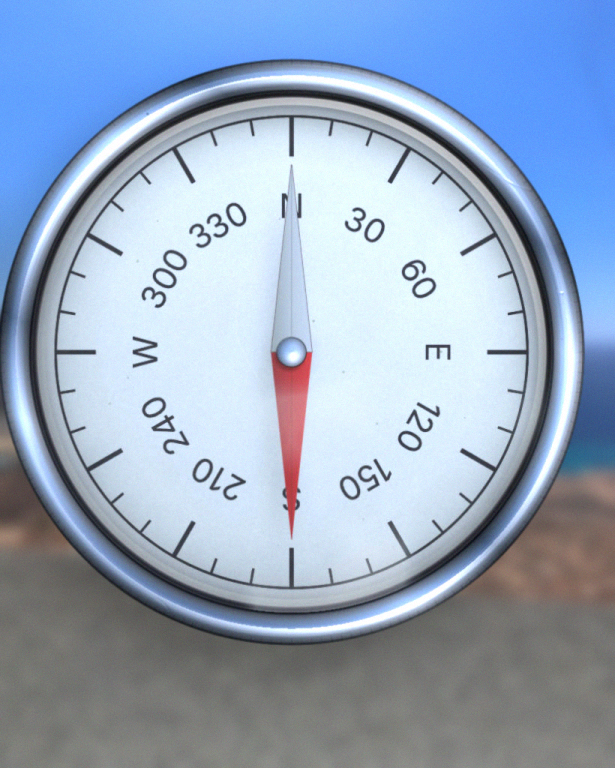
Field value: 180 °
